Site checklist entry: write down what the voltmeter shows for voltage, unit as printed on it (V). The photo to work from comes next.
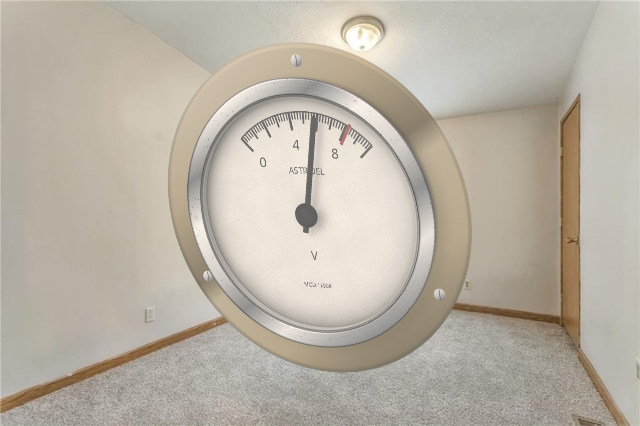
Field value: 6 V
